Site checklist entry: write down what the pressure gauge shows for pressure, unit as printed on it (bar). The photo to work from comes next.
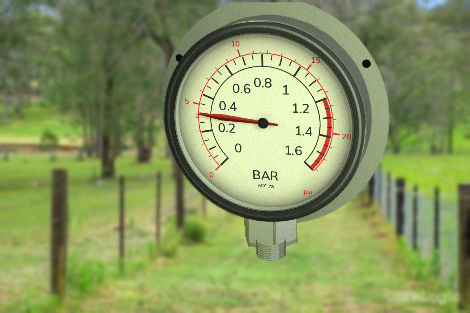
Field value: 0.3 bar
